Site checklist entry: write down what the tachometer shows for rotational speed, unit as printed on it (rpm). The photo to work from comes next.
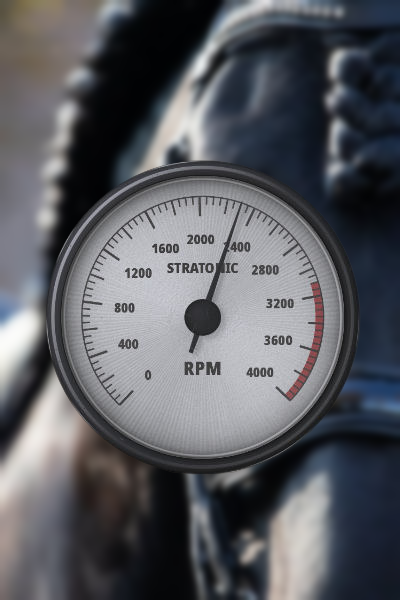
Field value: 2300 rpm
